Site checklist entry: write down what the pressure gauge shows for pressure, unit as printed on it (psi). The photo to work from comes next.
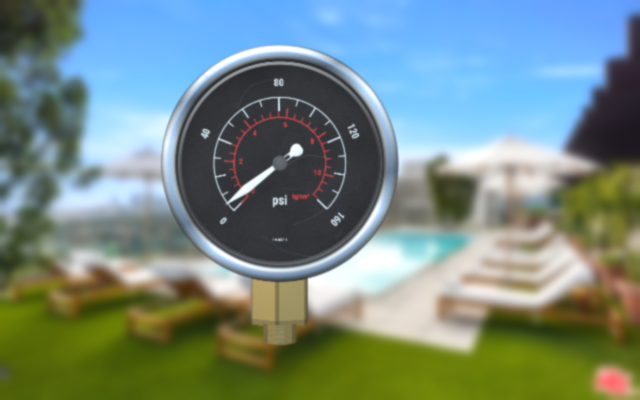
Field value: 5 psi
